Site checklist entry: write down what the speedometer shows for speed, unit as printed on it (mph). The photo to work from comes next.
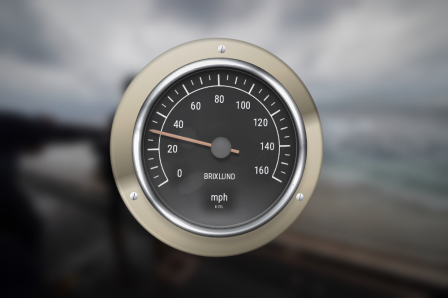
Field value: 30 mph
